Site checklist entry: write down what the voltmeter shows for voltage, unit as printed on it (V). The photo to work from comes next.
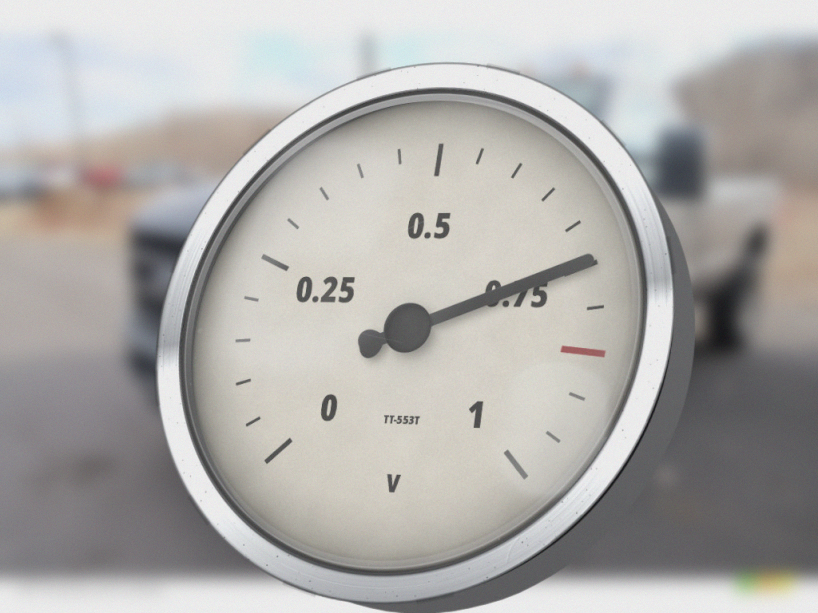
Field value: 0.75 V
